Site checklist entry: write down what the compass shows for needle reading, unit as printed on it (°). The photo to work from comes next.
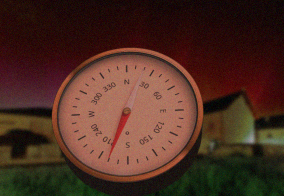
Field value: 200 °
